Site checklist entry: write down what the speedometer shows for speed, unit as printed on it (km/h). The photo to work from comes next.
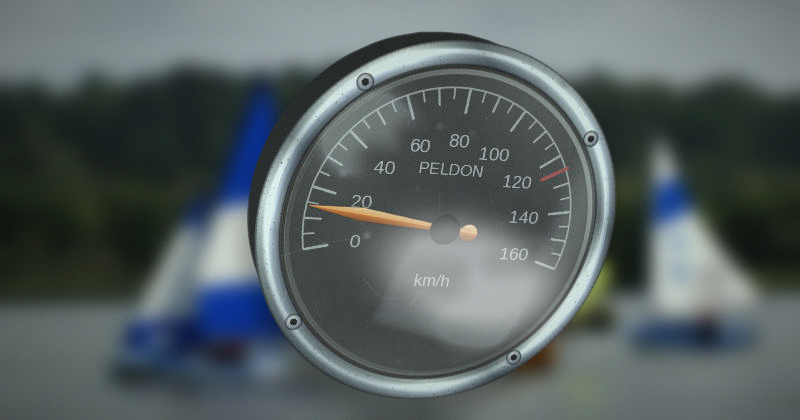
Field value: 15 km/h
